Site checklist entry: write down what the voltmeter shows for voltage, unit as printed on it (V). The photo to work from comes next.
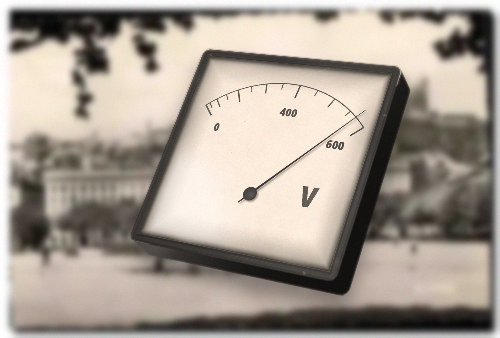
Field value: 575 V
